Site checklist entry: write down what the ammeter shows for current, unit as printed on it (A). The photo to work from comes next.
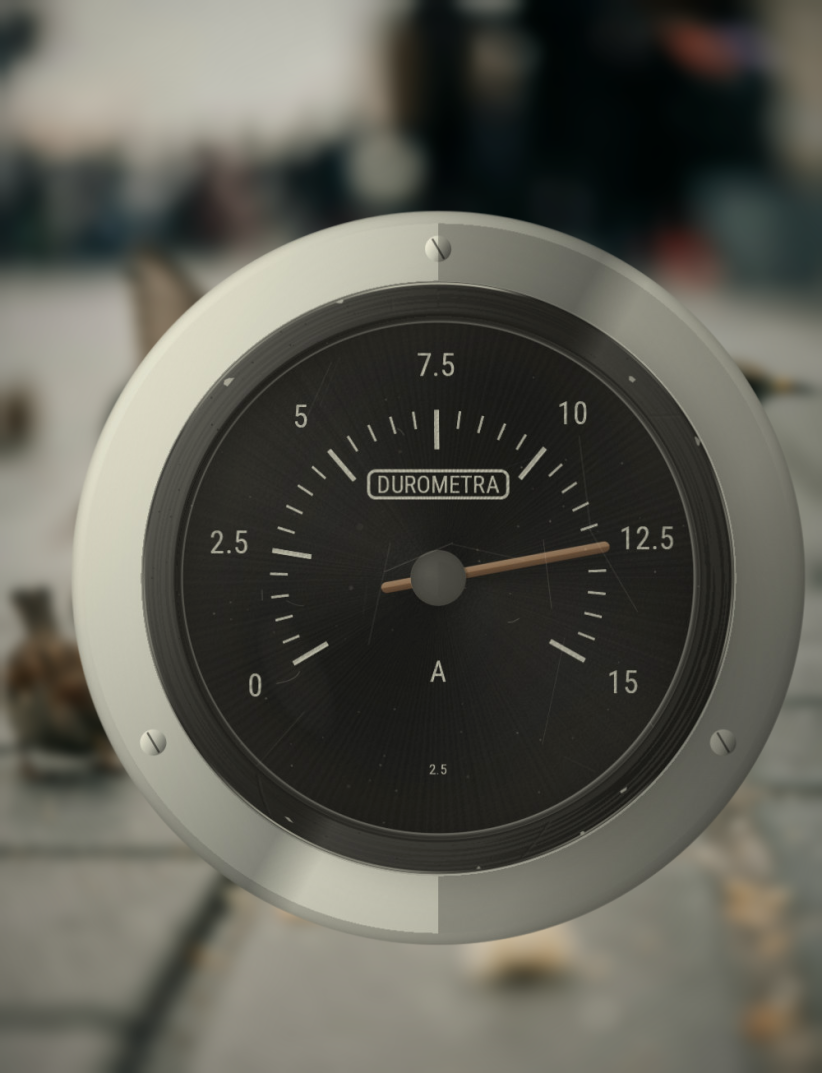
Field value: 12.5 A
